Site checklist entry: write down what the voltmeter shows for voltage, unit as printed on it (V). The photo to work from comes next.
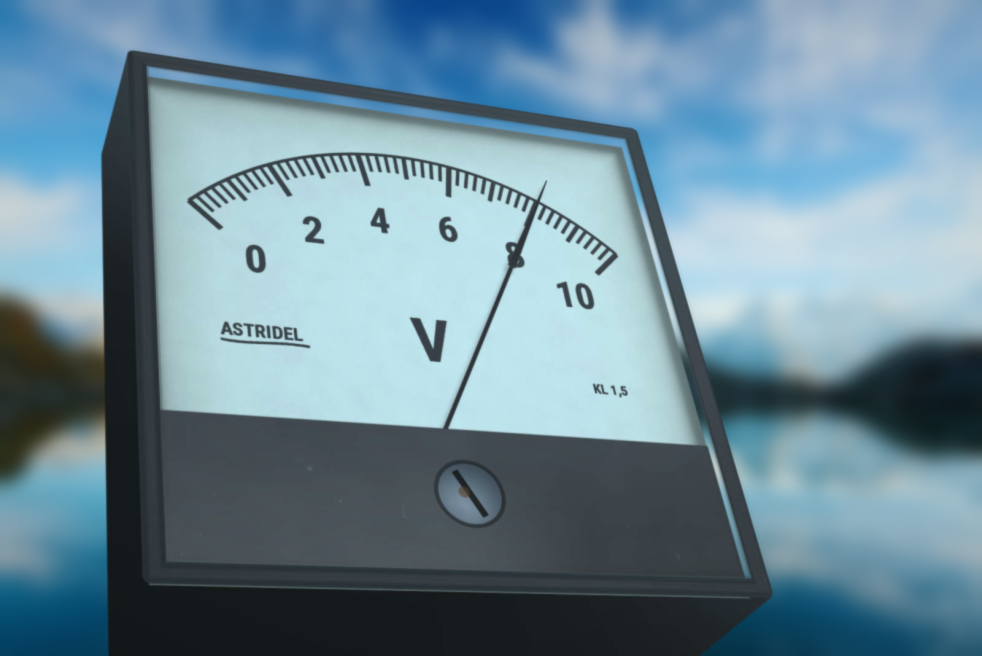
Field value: 8 V
